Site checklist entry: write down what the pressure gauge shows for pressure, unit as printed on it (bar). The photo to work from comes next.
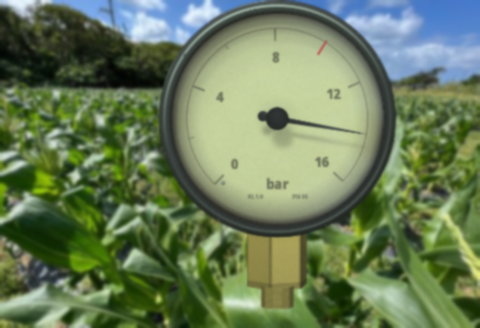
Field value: 14 bar
